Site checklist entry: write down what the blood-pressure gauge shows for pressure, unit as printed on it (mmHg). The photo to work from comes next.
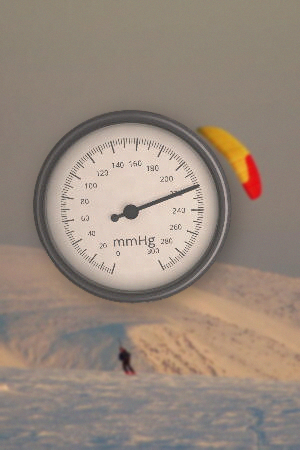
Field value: 220 mmHg
